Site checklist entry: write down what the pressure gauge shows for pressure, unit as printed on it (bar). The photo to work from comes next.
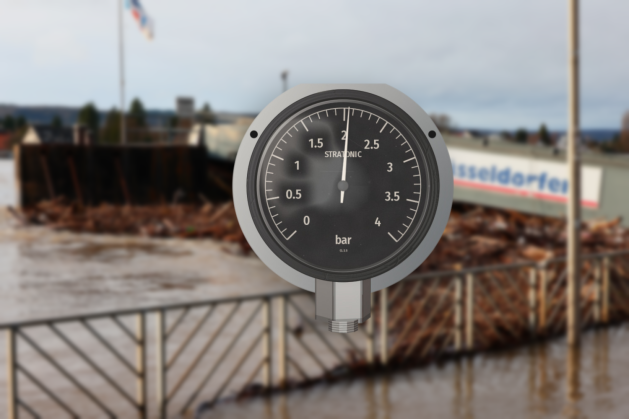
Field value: 2.05 bar
